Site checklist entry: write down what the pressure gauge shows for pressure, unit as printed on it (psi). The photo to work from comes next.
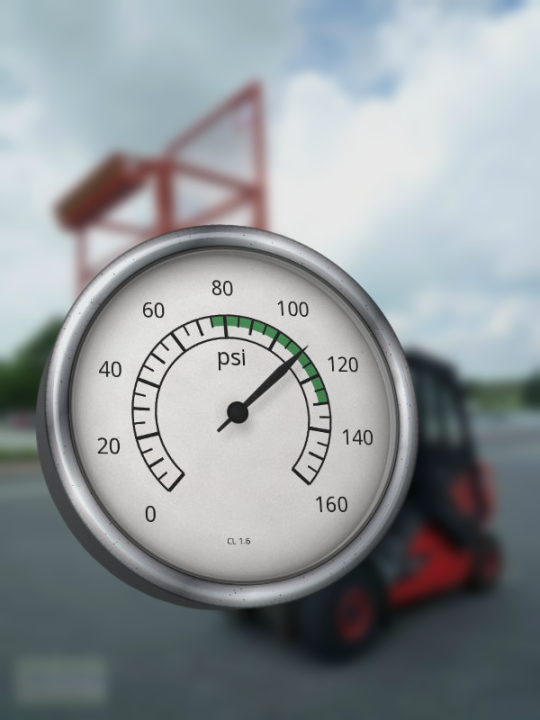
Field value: 110 psi
